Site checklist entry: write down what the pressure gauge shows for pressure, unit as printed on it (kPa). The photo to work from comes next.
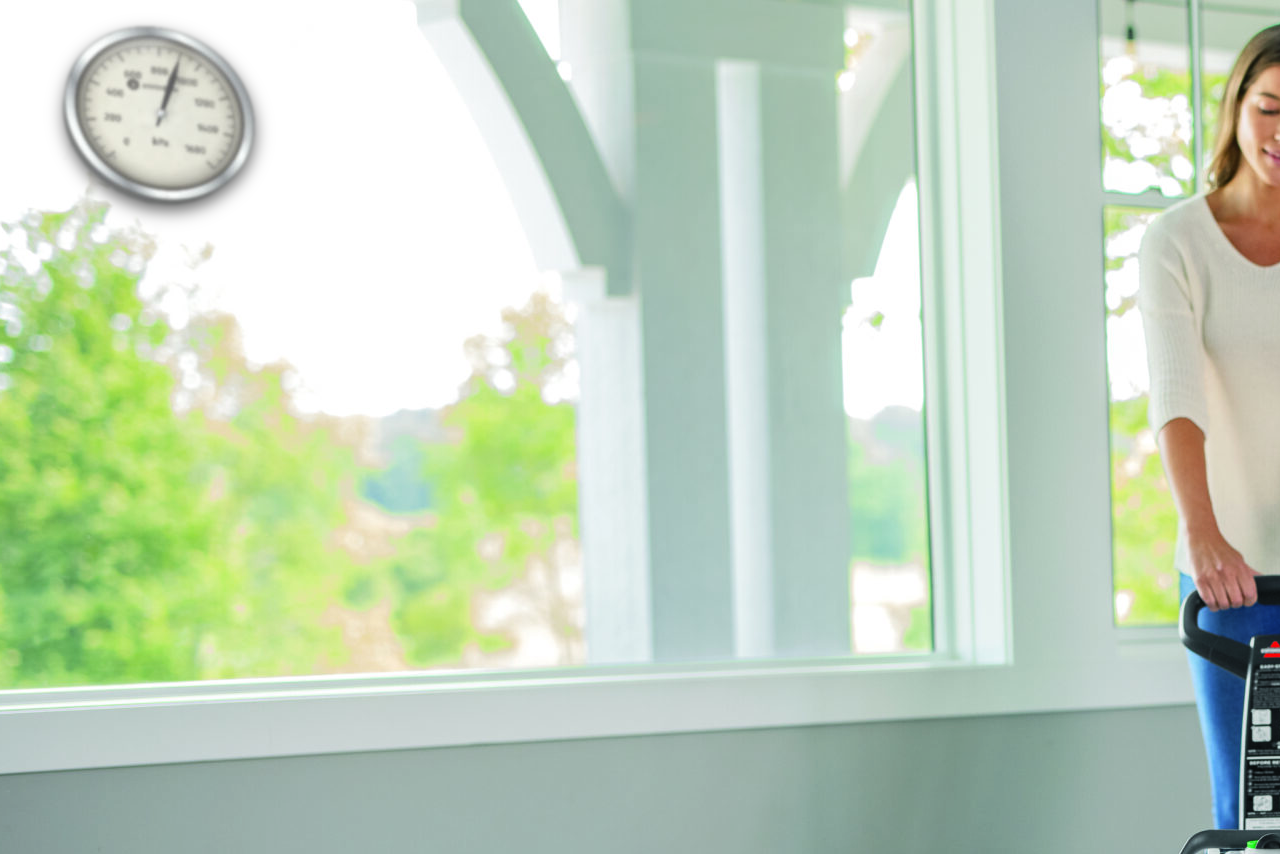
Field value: 900 kPa
